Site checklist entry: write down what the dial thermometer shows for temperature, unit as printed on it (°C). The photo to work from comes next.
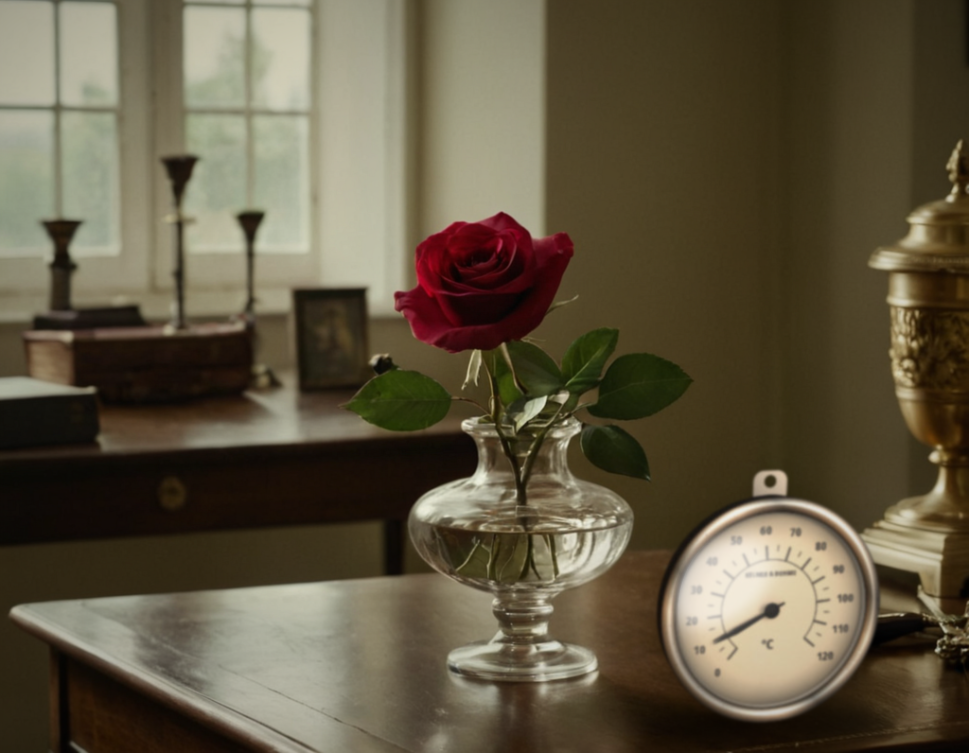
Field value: 10 °C
